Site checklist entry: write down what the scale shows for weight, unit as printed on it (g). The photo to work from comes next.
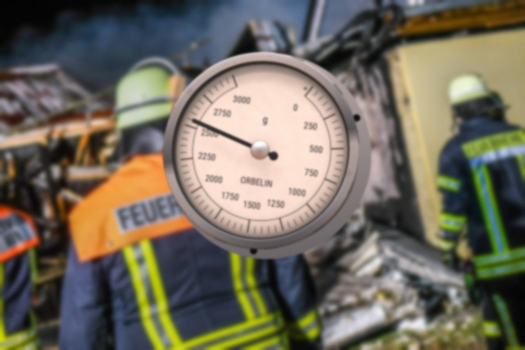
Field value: 2550 g
